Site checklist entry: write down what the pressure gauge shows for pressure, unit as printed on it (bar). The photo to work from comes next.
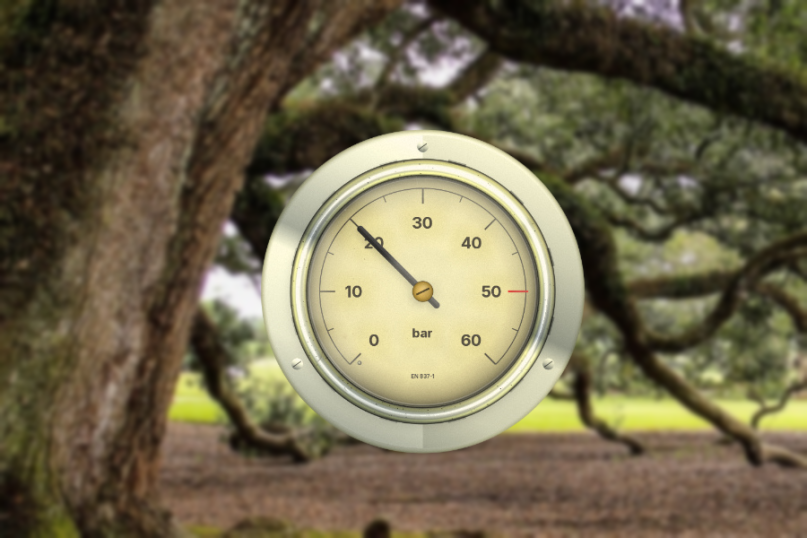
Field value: 20 bar
